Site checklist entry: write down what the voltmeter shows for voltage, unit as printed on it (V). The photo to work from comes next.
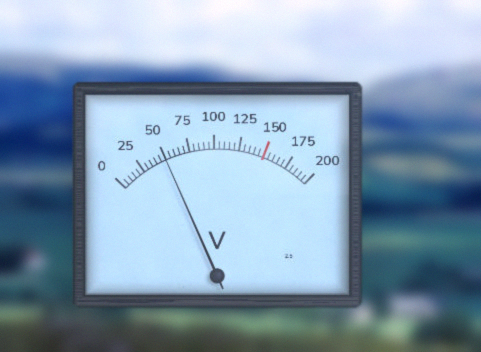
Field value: 50 V
